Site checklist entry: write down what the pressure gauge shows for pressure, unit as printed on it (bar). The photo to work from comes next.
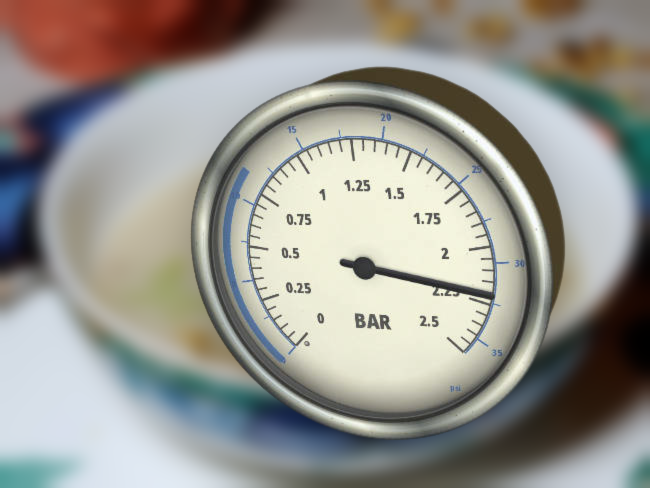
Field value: 2.2 bar
